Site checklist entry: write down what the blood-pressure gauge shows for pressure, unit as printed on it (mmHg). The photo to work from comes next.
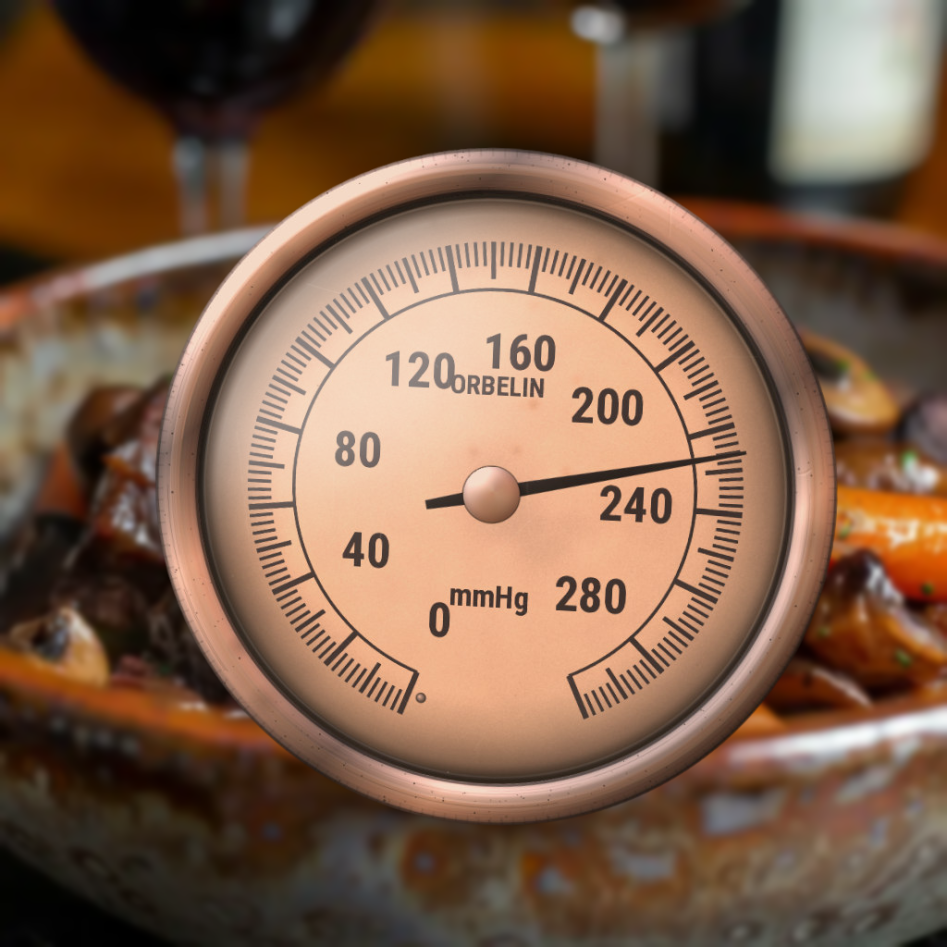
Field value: 226 mmHg
